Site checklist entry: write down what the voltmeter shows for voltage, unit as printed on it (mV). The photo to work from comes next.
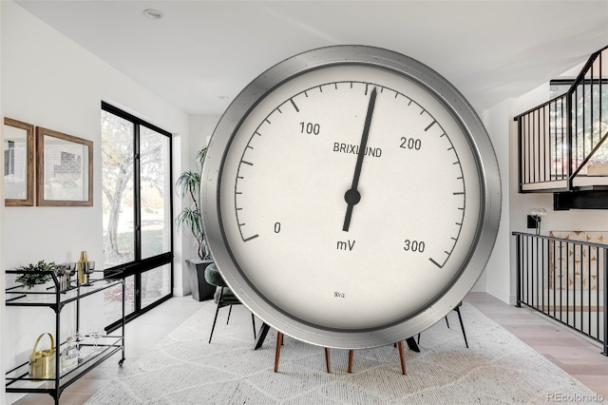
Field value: 155 mV
